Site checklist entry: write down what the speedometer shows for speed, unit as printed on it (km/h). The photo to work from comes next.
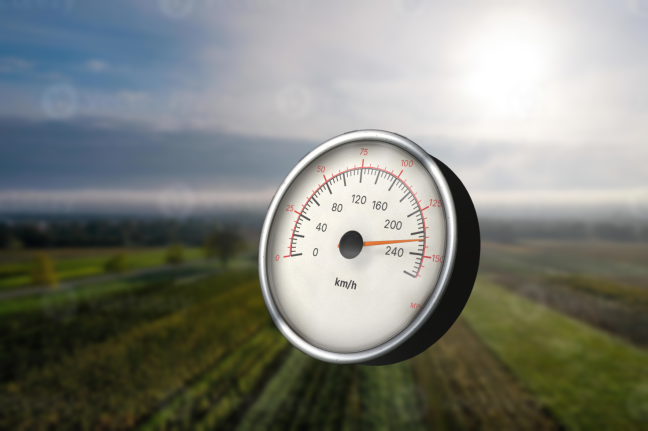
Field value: 228 km/h
